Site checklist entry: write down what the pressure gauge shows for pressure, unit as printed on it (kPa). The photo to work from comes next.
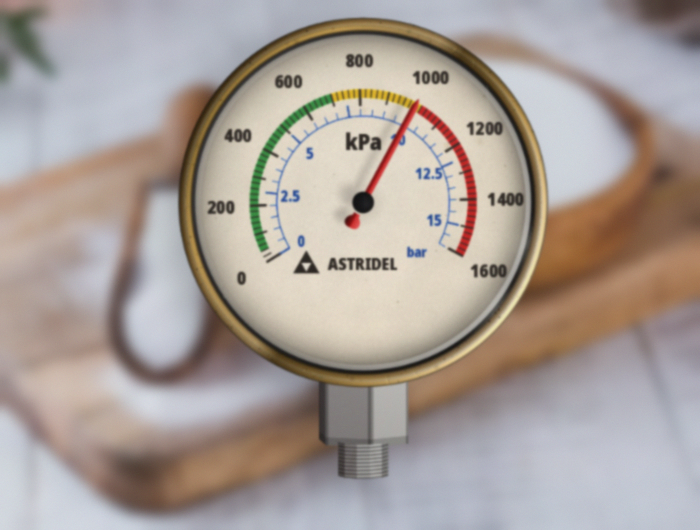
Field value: 1000 kPa
